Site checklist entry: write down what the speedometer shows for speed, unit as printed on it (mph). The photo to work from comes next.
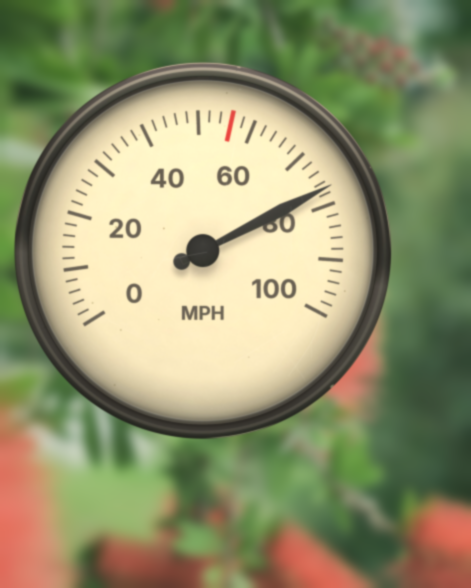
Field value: 77 mph
